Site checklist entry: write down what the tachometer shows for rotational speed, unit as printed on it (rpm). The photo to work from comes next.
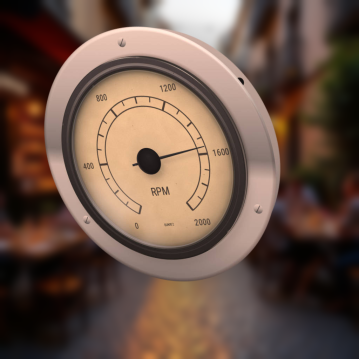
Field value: 1550 rpm
